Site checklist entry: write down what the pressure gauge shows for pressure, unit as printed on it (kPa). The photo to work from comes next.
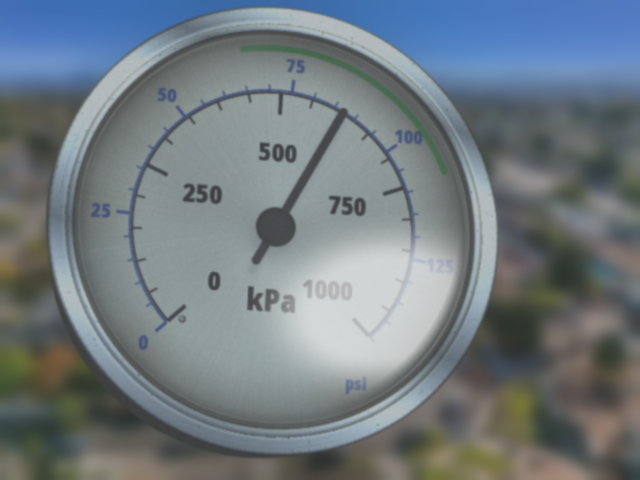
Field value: 600 kPa
